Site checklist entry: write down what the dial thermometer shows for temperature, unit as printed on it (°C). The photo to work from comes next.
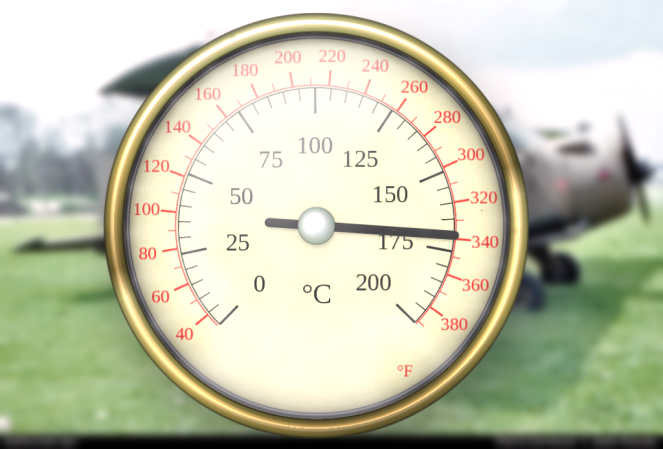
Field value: 170 °C
